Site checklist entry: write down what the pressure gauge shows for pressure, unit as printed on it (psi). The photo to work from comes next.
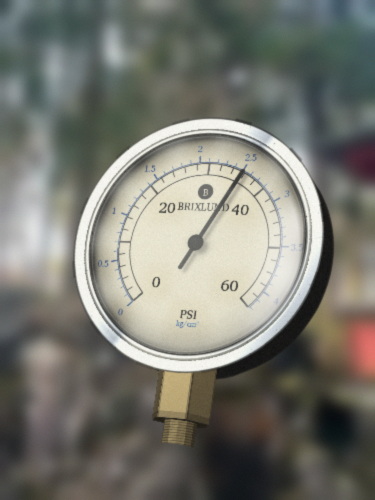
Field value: 36 psi
